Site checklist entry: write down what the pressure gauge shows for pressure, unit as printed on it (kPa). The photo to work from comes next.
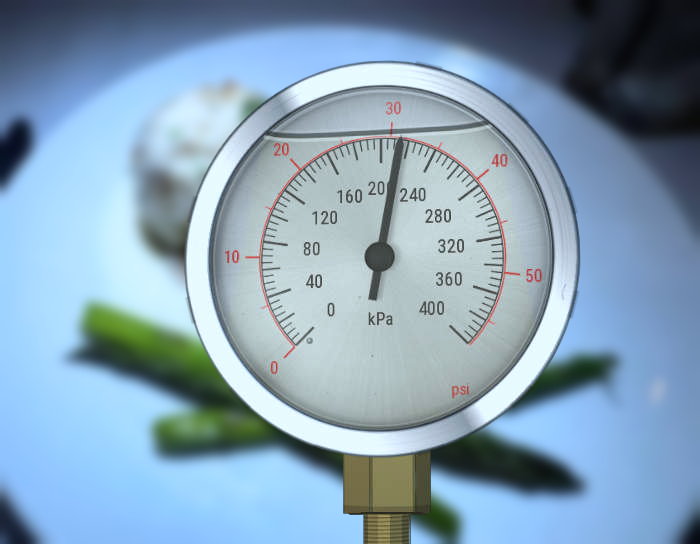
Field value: 215 kPa
